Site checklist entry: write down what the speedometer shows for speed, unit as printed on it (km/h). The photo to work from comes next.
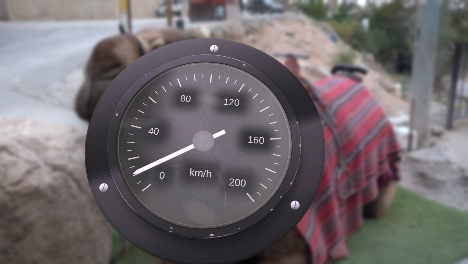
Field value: 10 km/h
